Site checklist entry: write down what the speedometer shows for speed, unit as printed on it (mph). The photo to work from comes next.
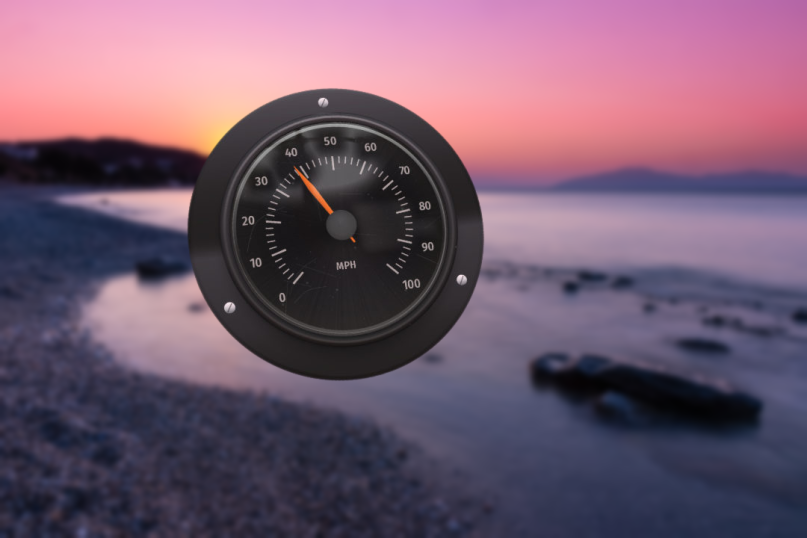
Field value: 38 mph
